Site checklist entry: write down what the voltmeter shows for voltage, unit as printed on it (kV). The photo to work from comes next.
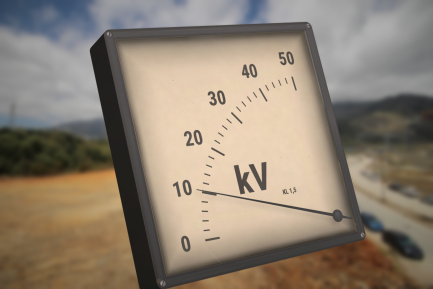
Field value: 10 kV
